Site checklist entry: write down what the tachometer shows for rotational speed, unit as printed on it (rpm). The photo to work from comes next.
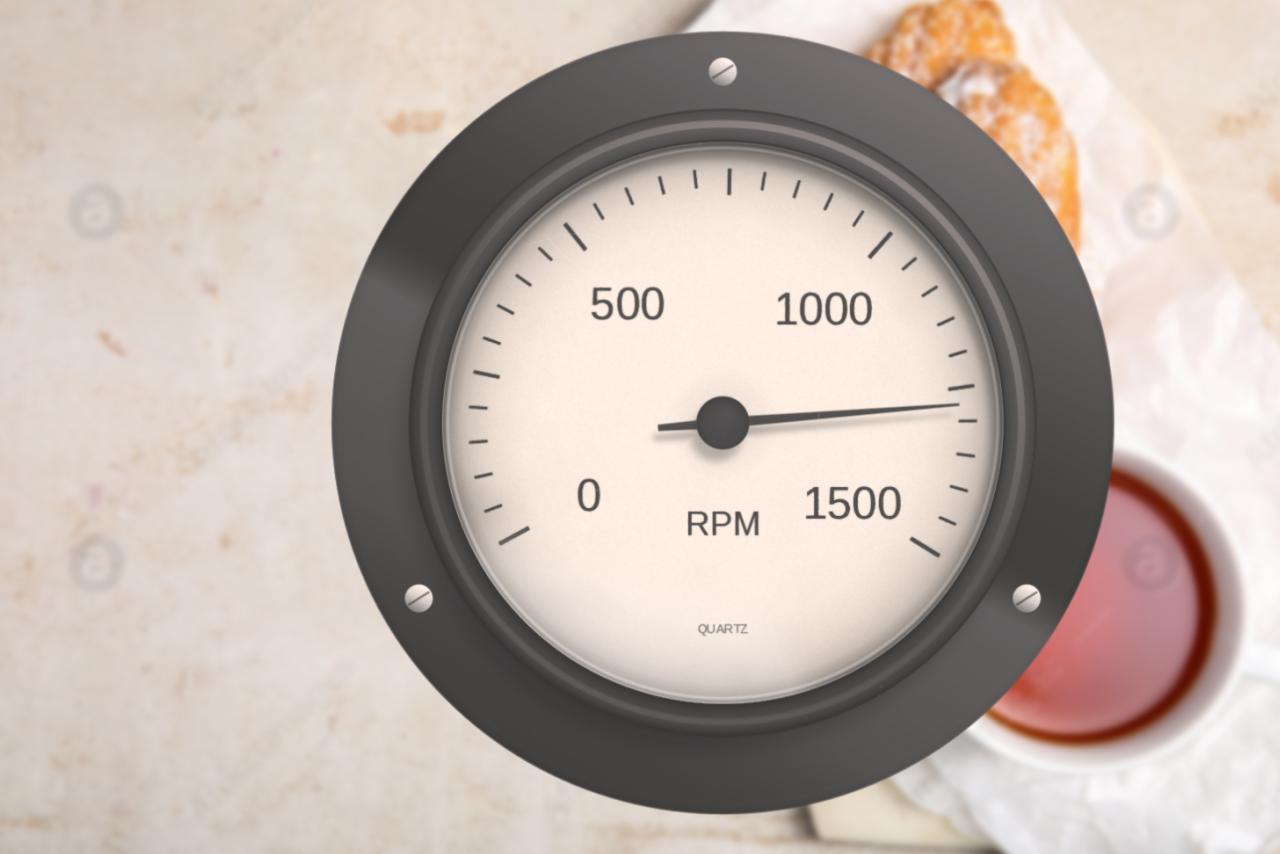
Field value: 1275 rpm
